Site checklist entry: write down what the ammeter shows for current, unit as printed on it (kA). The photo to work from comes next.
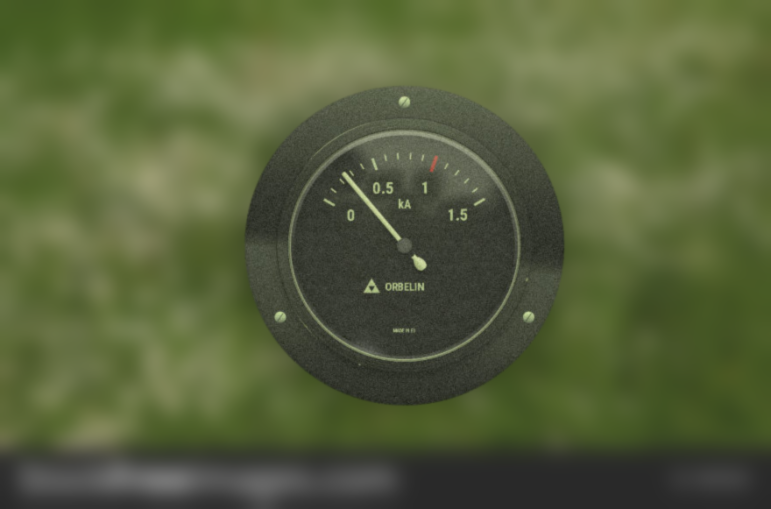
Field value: 0.25 kA
